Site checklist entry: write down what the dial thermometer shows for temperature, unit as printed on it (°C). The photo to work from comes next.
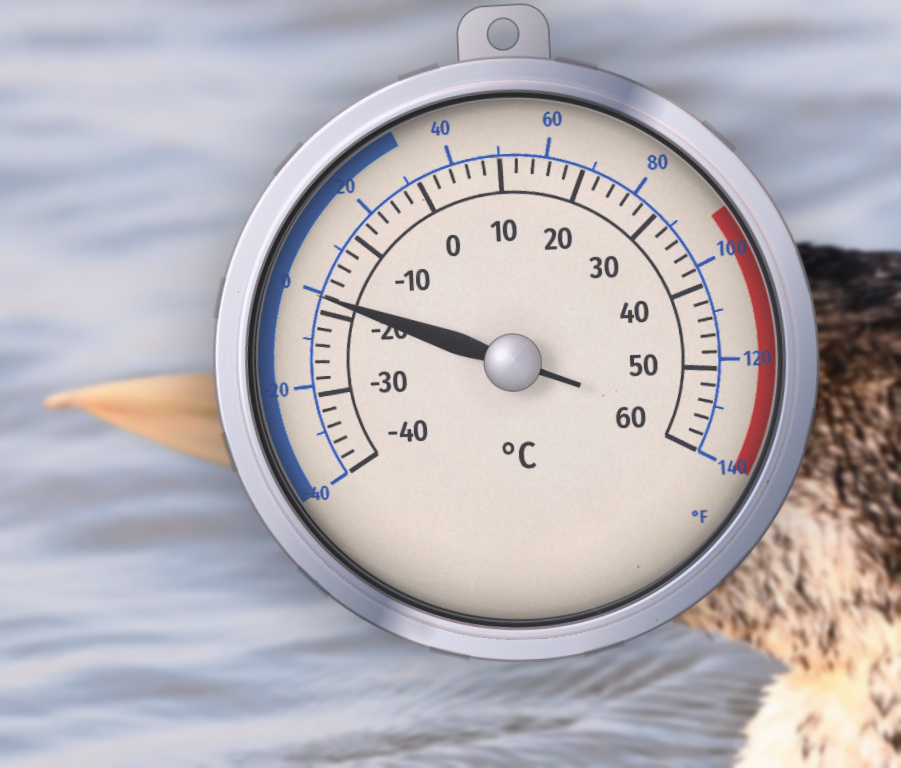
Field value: -18 °C
